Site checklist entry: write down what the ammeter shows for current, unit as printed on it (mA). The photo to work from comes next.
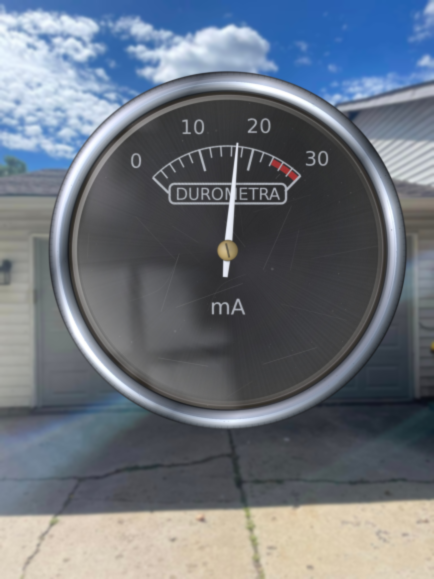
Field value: 17 mA
